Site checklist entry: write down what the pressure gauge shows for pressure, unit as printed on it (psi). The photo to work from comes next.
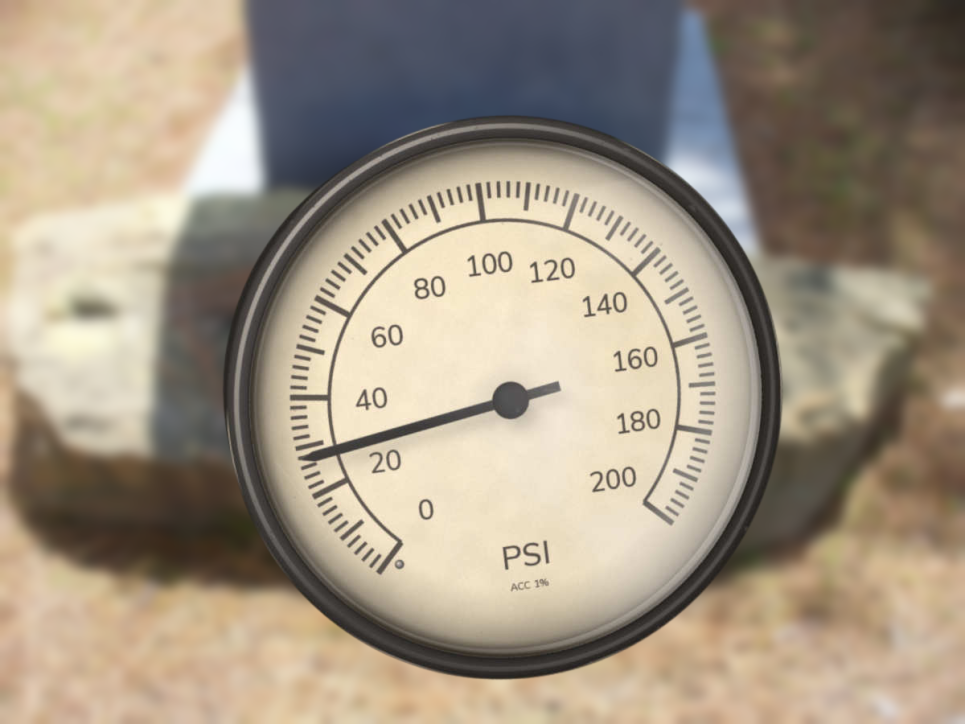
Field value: 28 psi
